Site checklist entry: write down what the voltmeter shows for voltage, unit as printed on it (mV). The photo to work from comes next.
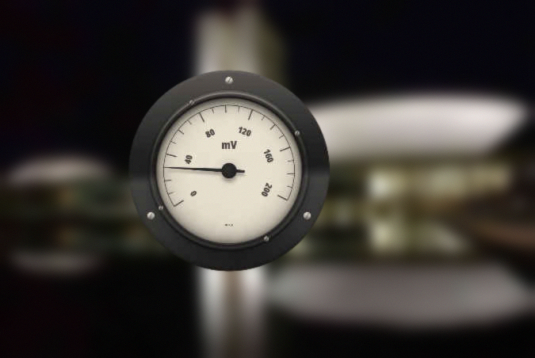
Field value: 30 mV
